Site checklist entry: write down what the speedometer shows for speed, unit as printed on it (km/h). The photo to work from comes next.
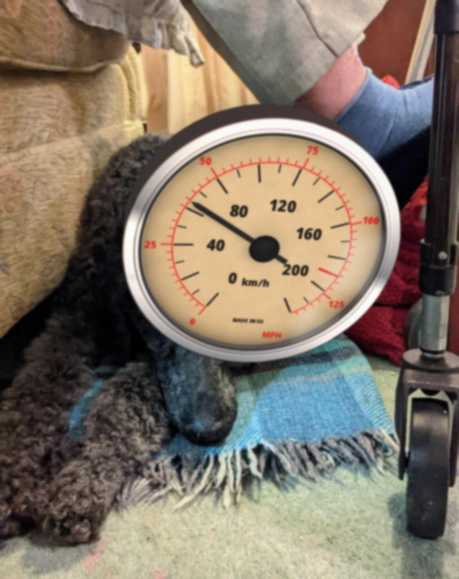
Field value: 65 km/h
